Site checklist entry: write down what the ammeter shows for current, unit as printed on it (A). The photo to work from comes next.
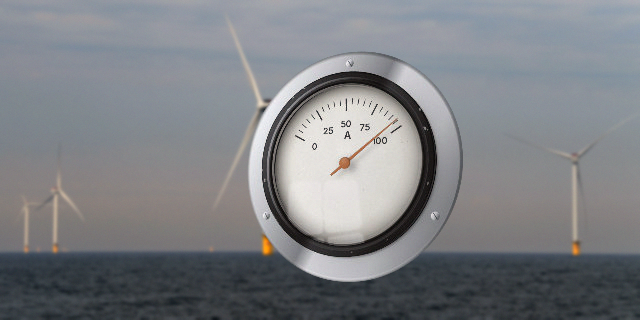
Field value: 95 A
